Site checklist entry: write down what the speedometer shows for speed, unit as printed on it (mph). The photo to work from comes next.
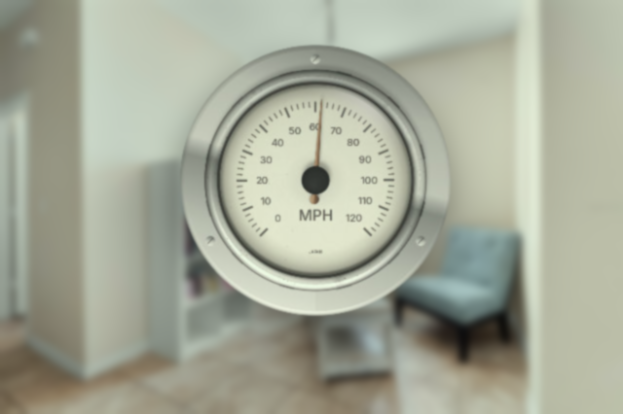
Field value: 62 mph
